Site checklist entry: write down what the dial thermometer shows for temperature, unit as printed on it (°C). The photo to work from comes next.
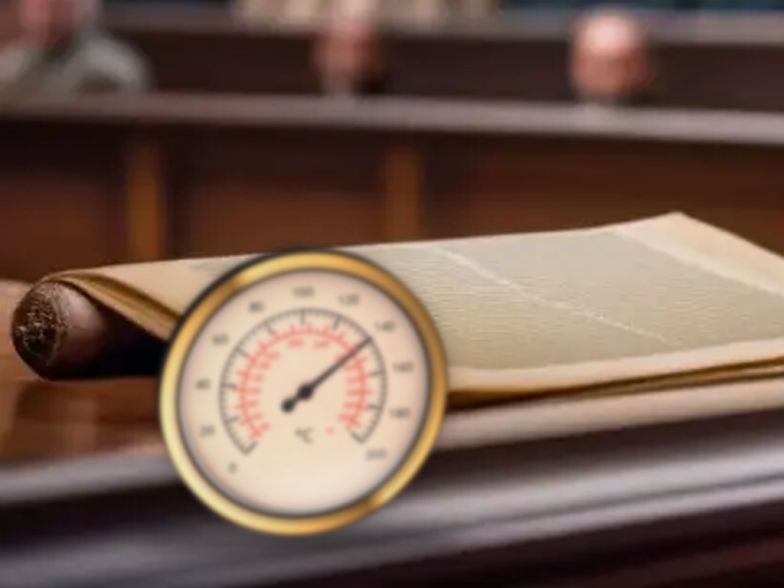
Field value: 140 °C
